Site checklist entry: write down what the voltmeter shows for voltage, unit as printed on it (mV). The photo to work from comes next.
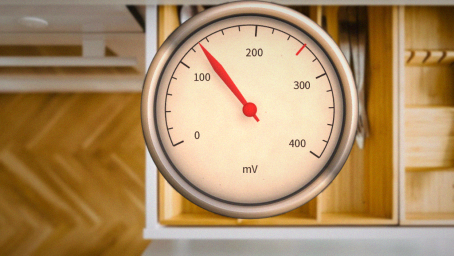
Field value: 130 mV
